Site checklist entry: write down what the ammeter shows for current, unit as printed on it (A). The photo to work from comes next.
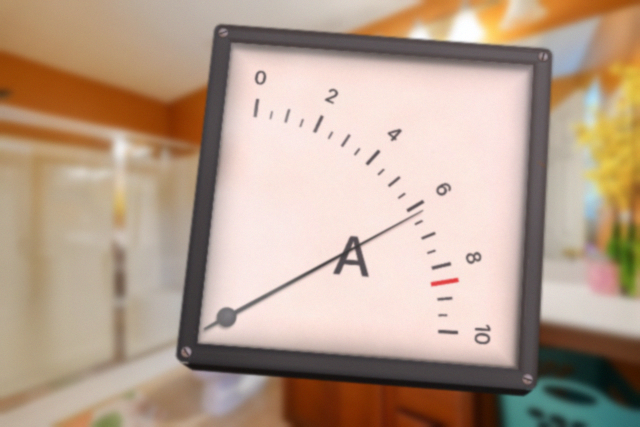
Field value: 6.25 A
